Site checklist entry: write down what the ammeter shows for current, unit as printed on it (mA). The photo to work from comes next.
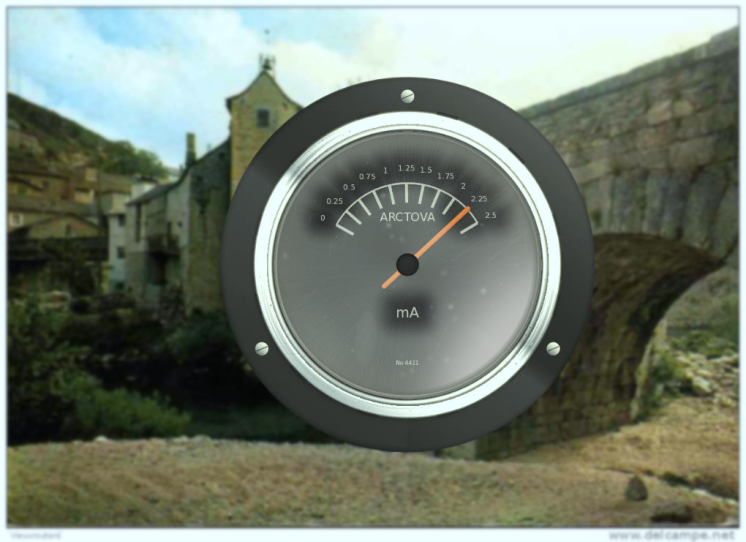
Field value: 2.25 mA
